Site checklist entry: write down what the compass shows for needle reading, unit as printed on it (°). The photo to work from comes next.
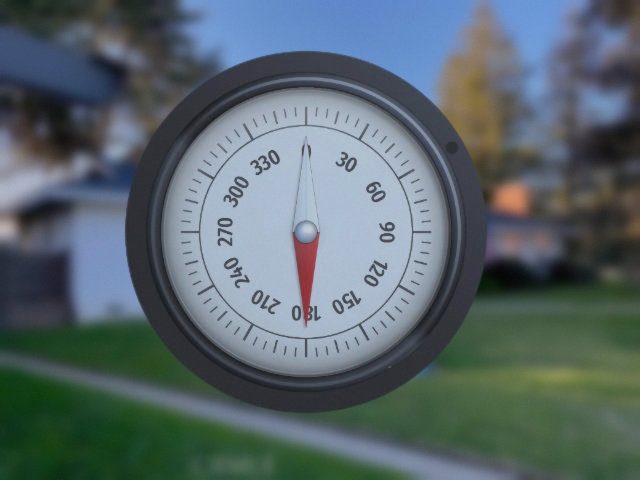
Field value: 180 °
